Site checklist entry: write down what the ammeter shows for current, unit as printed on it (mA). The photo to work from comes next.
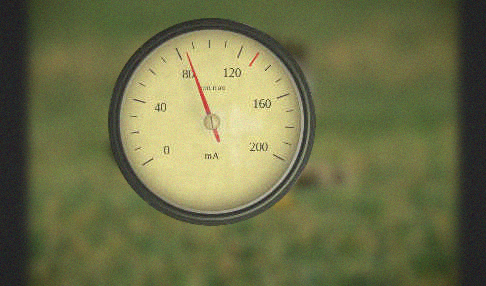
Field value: 85 mA
